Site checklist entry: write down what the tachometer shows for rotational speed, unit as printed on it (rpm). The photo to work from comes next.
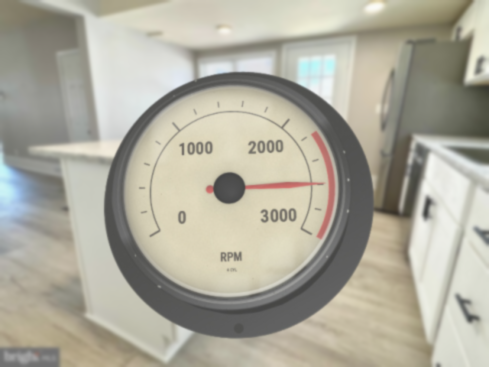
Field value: 2600 rpm
